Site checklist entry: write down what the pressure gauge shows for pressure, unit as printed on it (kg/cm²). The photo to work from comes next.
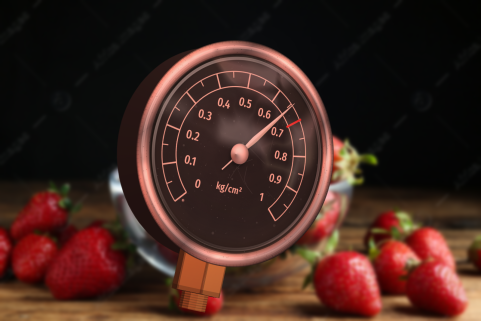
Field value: 0.65 kg/cm²
